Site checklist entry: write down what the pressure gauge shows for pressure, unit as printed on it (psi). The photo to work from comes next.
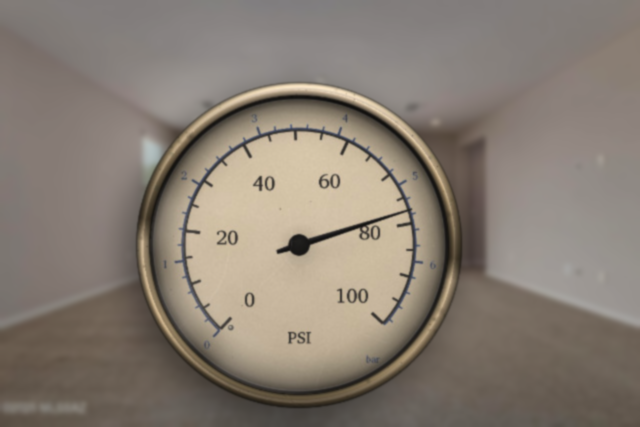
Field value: 77.5 psi
